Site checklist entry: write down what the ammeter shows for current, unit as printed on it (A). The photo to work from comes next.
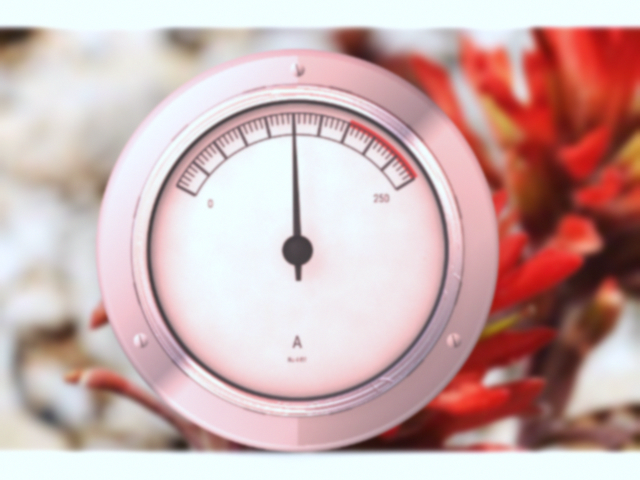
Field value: 125 A
